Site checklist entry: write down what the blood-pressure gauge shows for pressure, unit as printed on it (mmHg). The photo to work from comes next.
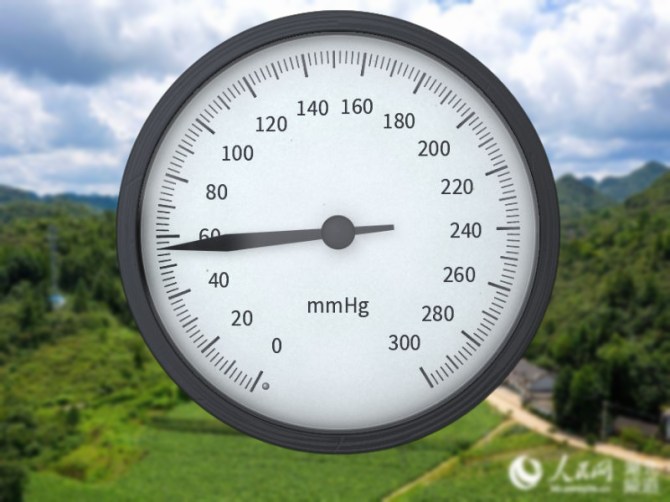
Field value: 56 mmHg
